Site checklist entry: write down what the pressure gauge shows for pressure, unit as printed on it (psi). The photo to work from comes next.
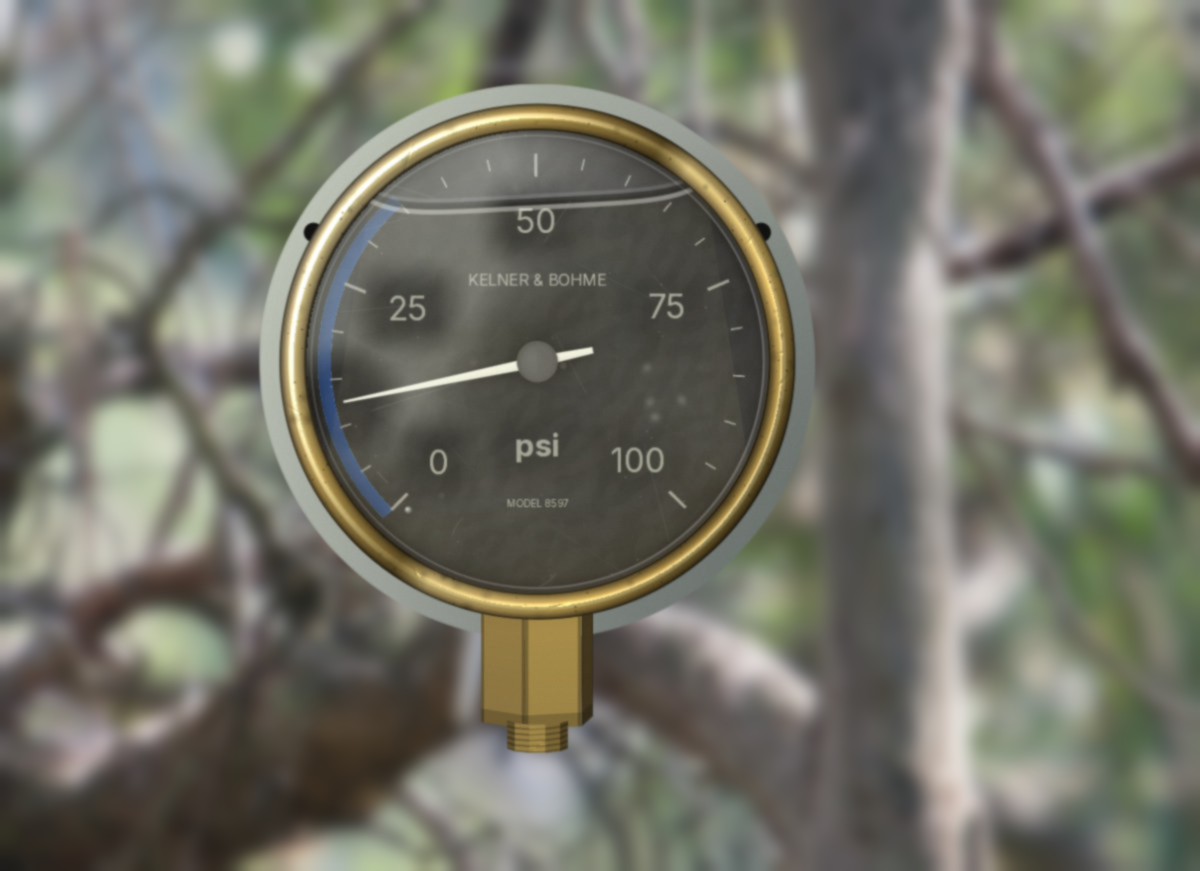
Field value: 12.5 psi
